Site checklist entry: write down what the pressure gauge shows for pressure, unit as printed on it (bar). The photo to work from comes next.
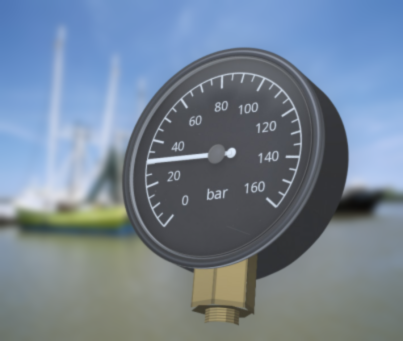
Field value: 30 bar
